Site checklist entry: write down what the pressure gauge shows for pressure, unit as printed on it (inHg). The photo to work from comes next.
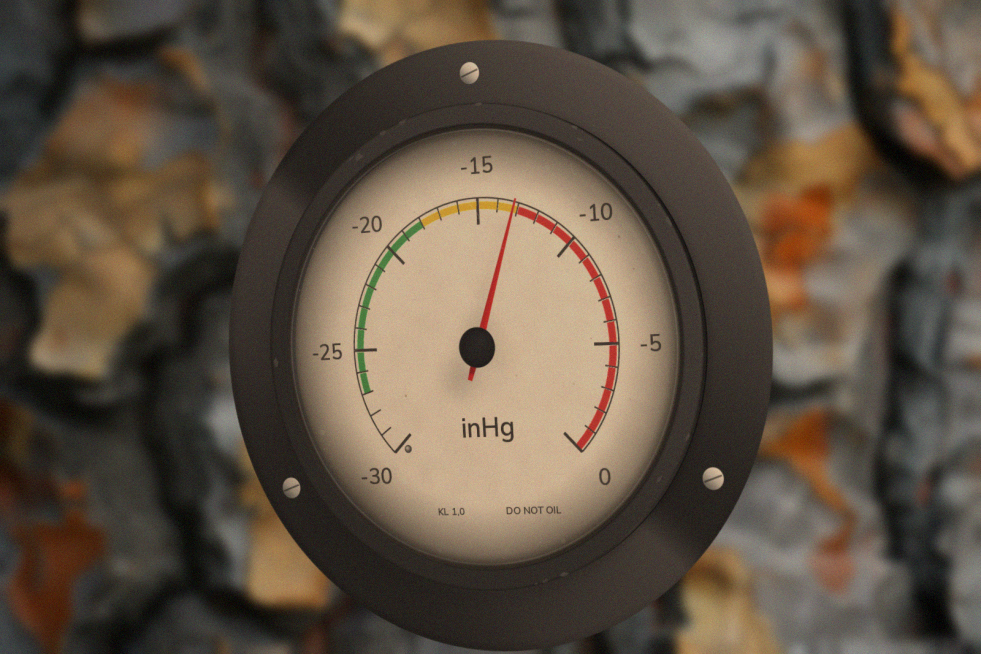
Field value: -13 inHg
